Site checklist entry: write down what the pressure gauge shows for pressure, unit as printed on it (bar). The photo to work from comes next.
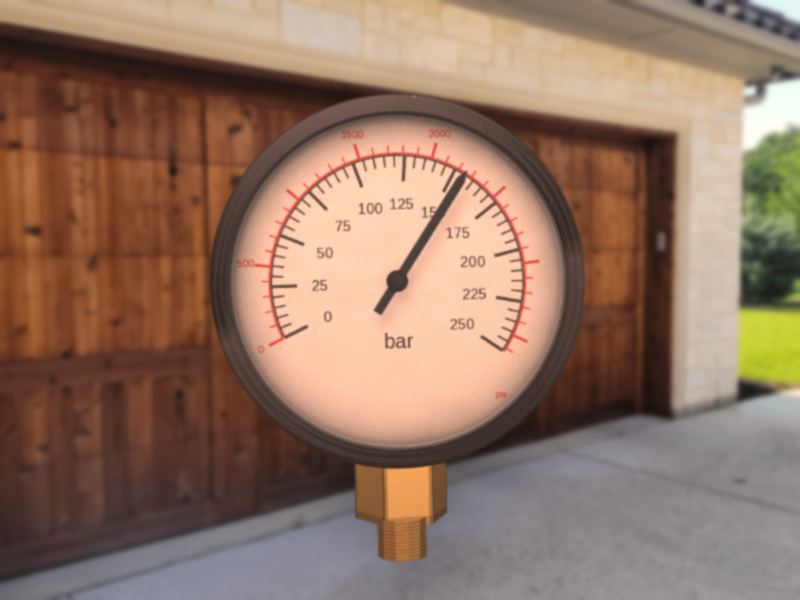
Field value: 155 bar
